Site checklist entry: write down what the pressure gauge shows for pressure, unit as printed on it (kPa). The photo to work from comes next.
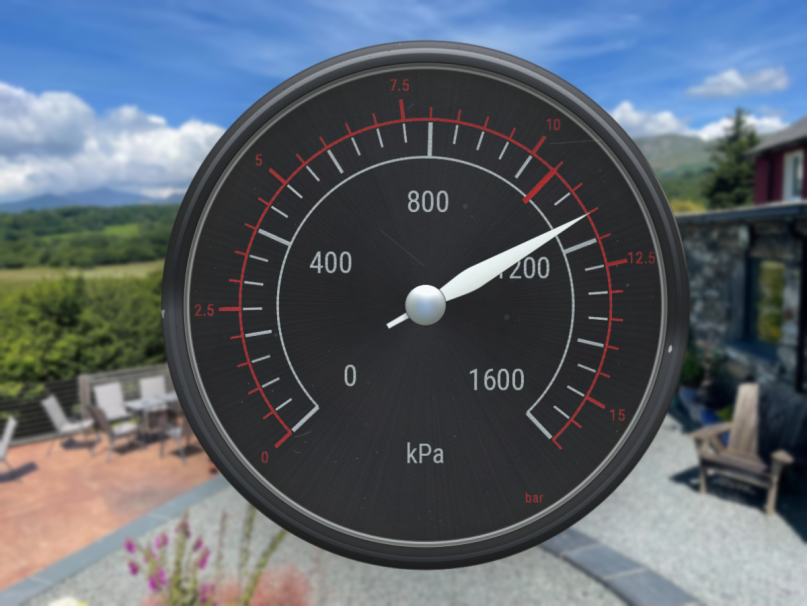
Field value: 1150 kPa
